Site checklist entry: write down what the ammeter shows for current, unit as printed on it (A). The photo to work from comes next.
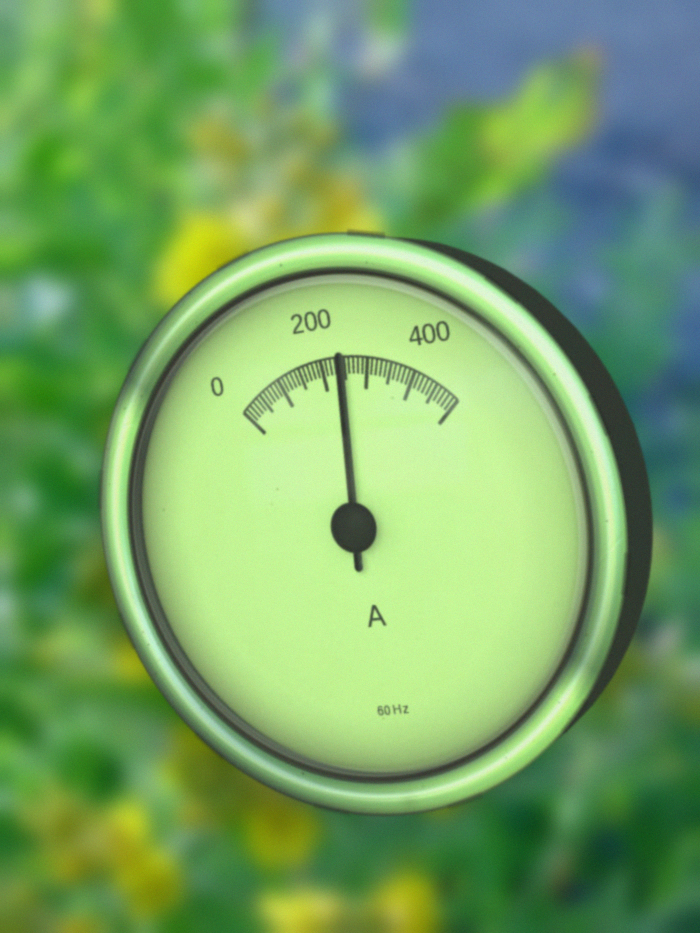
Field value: 250 A
